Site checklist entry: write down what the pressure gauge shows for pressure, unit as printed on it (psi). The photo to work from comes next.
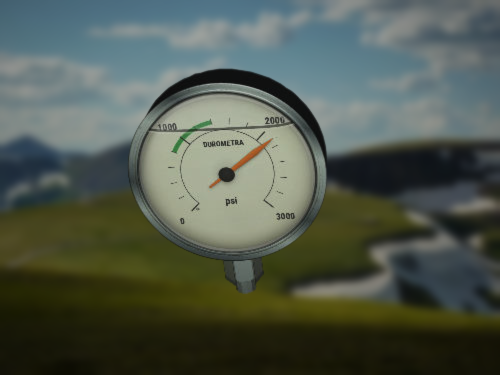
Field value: 2100 psi
